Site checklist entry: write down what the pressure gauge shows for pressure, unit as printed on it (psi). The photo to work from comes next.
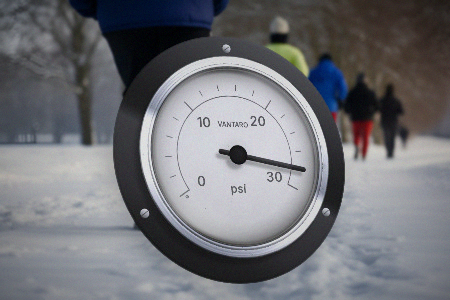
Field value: 28 psi
